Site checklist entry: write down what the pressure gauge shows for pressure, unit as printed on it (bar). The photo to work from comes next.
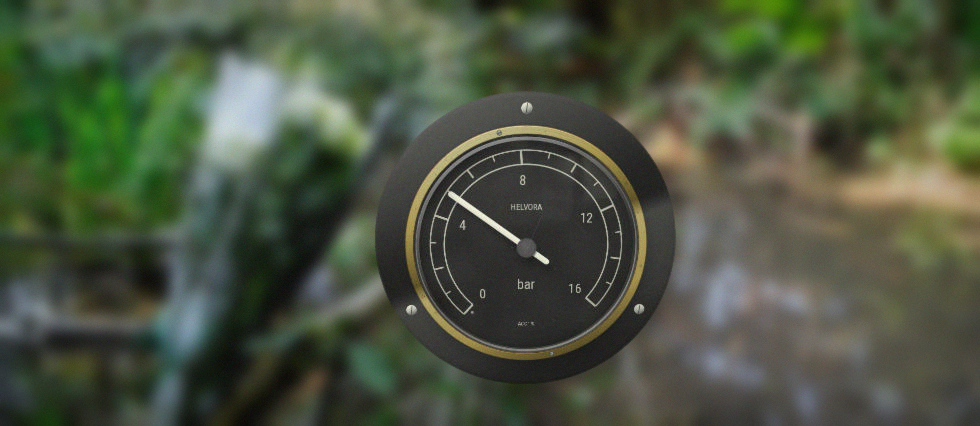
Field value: 5 bar
